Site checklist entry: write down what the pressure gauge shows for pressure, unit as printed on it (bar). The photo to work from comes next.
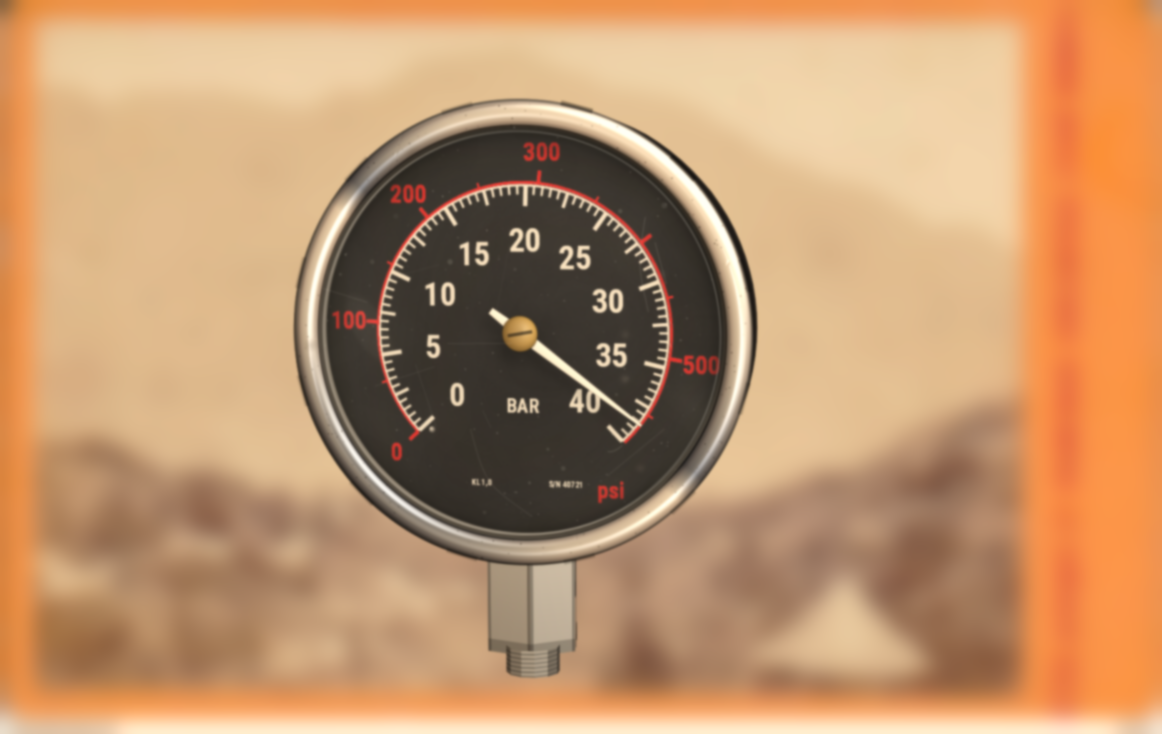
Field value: 38.5 bar
